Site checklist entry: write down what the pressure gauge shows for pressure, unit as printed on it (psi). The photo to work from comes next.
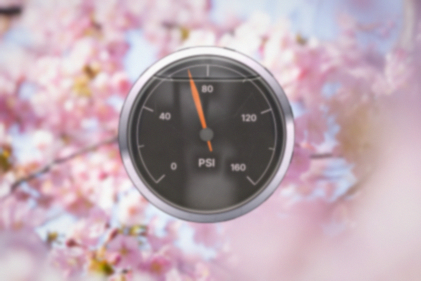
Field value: 70 psi
